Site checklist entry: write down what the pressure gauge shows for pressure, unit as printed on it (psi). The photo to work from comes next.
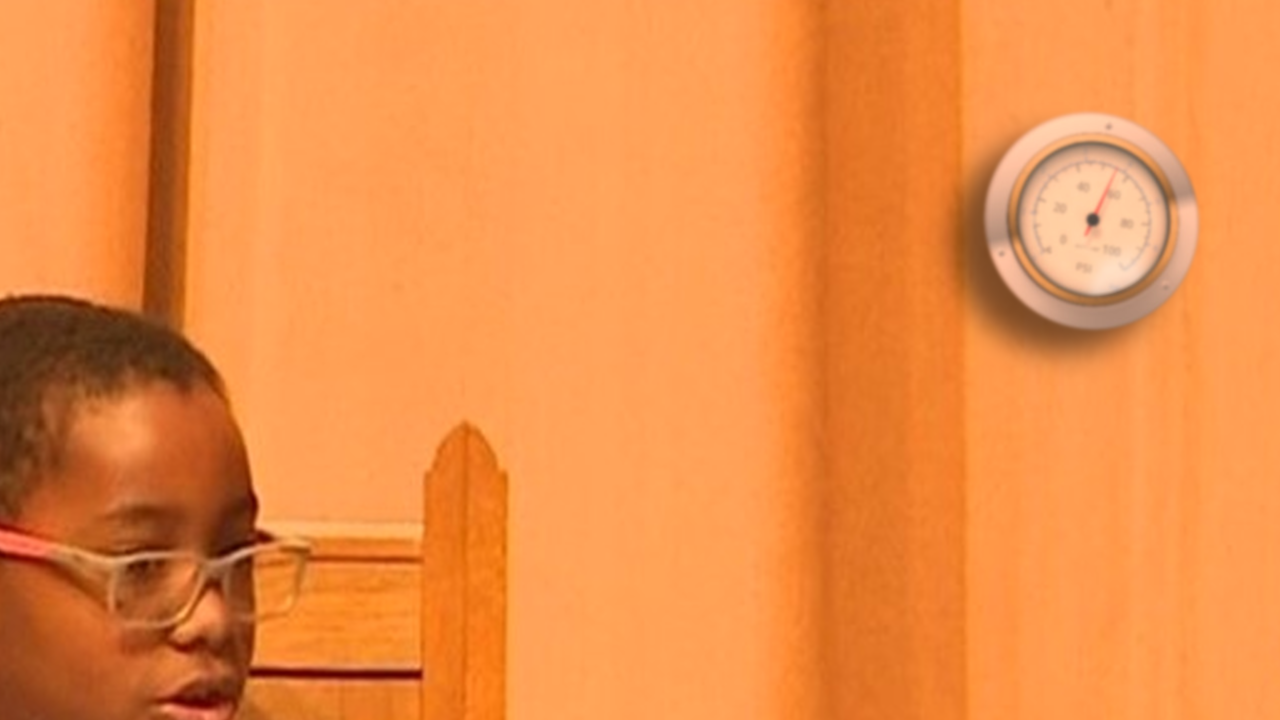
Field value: 55 psi
